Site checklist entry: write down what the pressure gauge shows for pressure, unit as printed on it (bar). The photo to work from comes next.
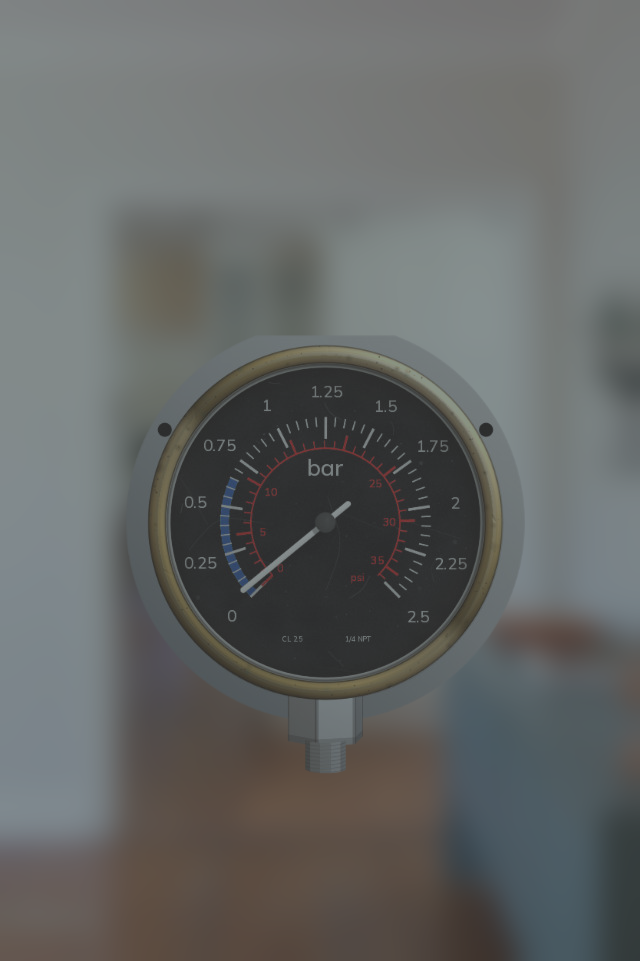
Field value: 0.05 bar
